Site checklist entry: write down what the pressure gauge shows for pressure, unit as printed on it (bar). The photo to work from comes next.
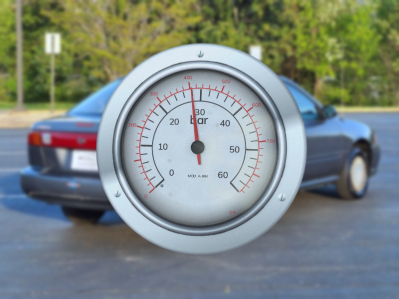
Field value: 28 bar
